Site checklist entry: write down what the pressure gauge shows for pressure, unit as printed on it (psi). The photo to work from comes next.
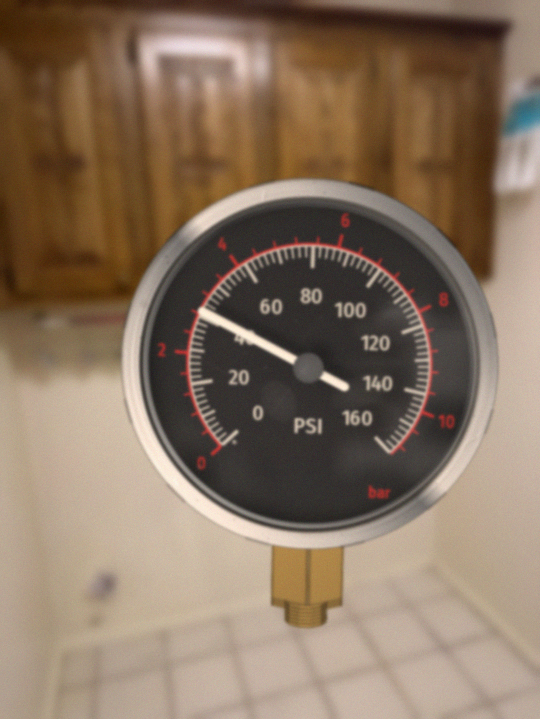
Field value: 42 psi
